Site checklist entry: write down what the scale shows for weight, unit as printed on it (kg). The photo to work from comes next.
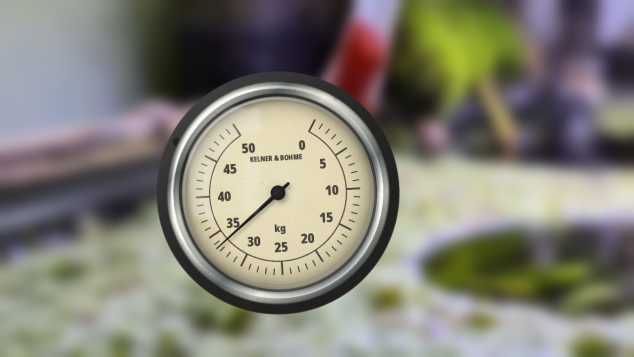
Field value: 33.5 kg
